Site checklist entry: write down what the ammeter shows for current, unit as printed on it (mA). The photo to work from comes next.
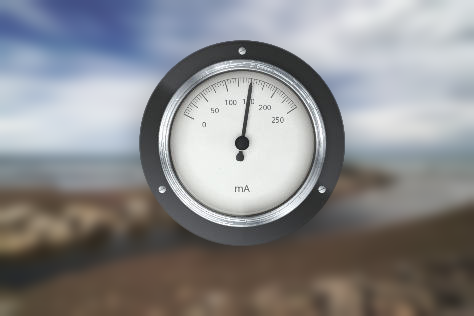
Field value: 150 mA
